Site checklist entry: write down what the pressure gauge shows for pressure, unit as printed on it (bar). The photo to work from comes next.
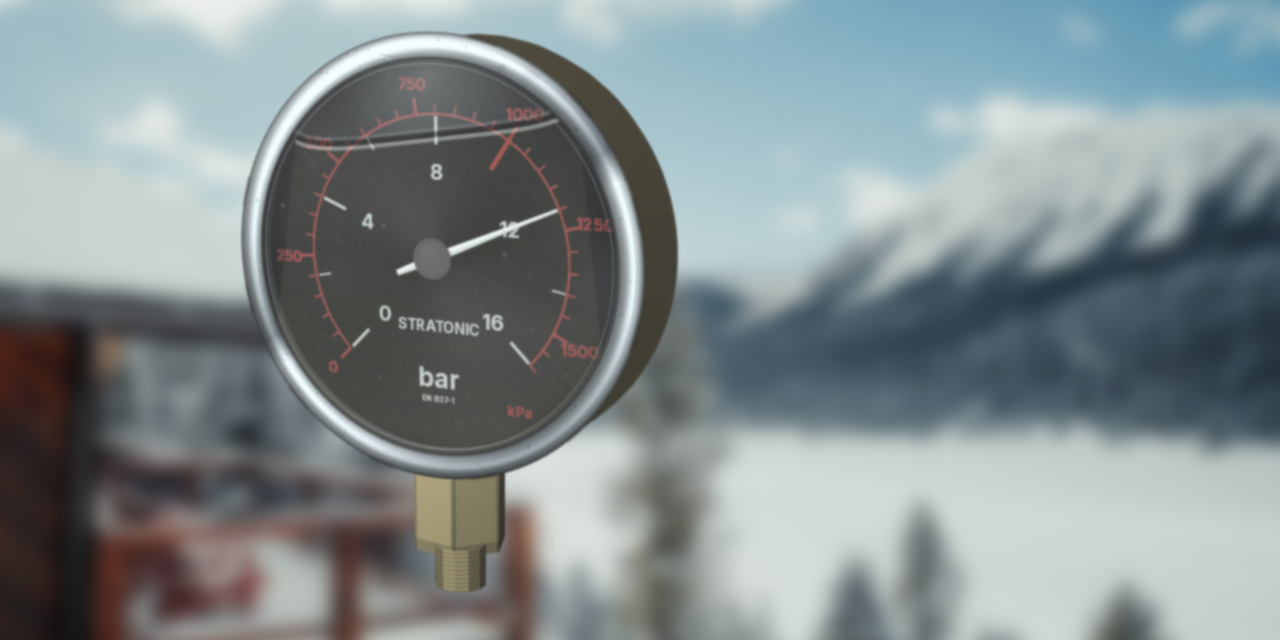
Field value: 12 bar
